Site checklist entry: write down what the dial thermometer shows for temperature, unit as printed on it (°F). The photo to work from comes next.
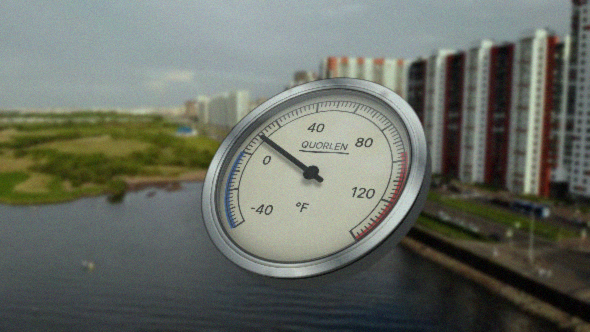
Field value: 10 °F
